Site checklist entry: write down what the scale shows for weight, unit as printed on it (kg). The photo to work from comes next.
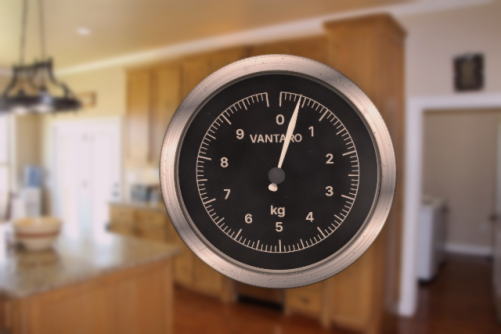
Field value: 0.4 kg
